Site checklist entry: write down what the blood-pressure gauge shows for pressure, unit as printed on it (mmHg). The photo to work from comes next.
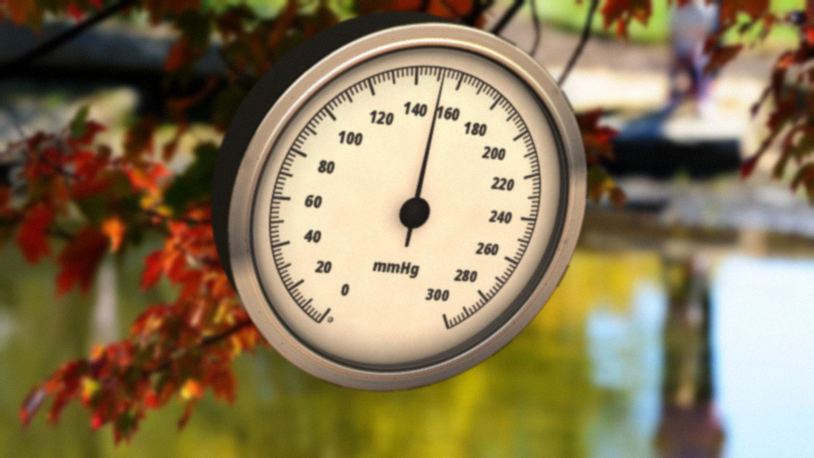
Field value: 150 mmHg
